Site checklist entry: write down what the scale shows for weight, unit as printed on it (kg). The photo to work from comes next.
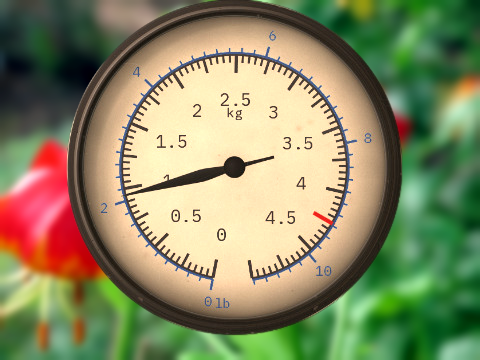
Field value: 0.95 kg
